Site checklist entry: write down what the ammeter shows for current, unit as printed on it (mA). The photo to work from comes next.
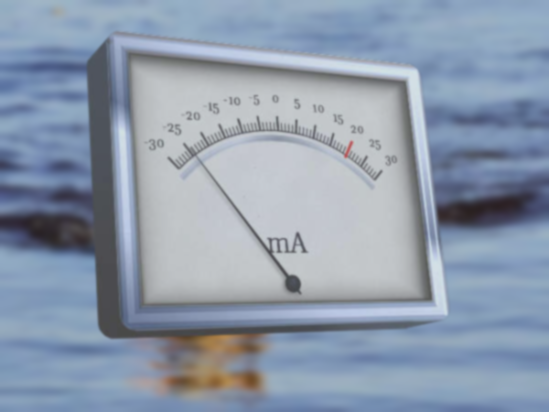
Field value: -25 mA
